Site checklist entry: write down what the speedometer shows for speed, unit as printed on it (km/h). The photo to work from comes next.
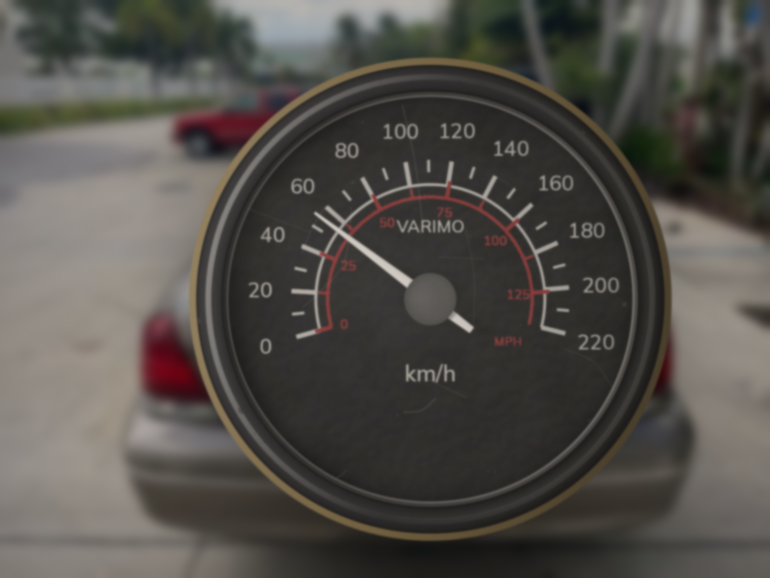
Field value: 55 km/h
